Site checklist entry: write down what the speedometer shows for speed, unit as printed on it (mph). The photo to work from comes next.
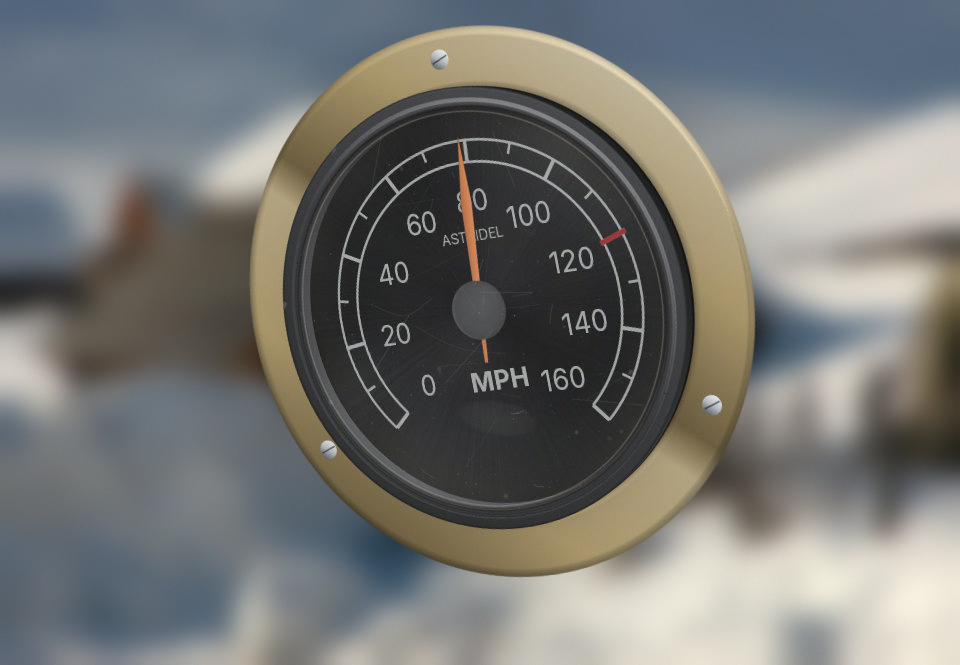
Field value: 80 mph
